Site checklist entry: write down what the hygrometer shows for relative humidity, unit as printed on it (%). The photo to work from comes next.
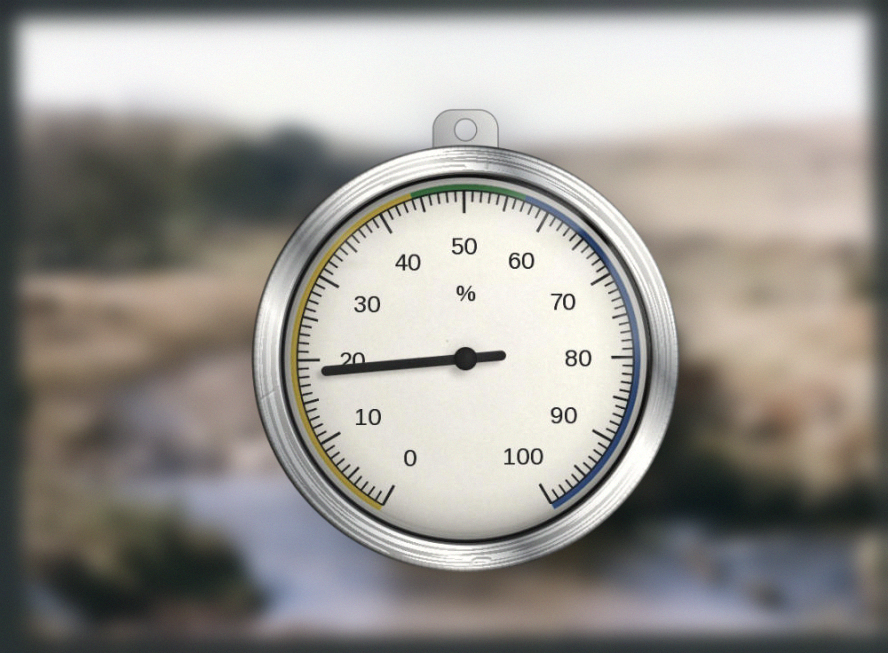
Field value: 18.5 %
